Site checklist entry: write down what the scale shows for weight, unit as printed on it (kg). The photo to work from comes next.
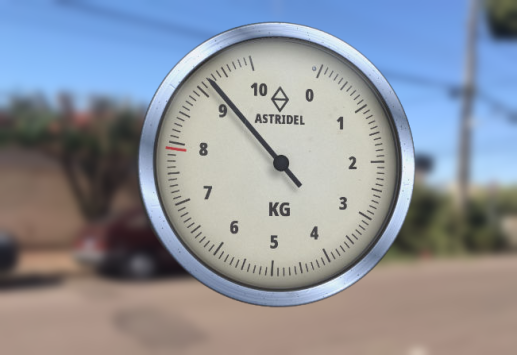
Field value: 9.2 kg
